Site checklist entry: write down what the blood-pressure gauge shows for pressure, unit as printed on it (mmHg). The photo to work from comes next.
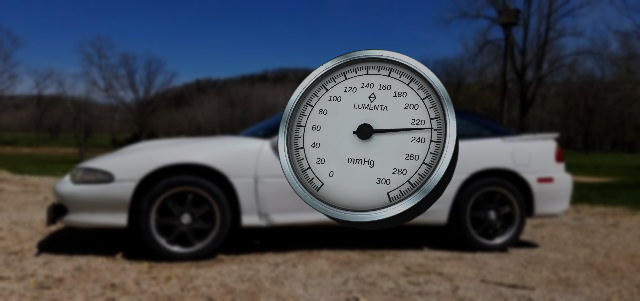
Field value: 230 mmHg
